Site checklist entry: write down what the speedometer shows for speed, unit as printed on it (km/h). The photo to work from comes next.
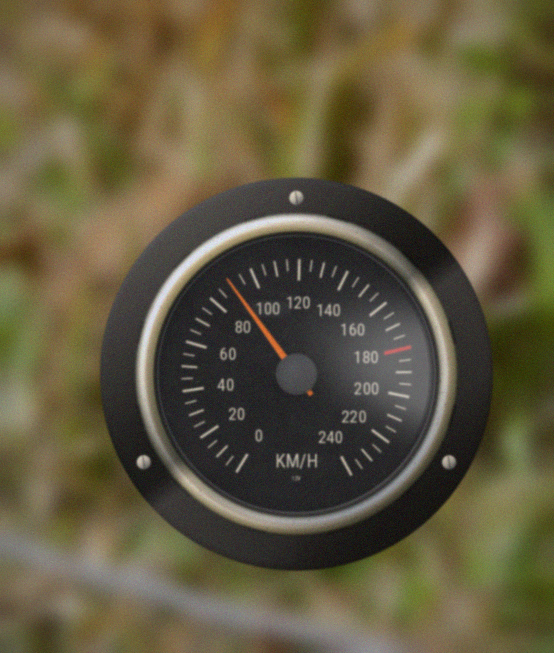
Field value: 90 km/h
